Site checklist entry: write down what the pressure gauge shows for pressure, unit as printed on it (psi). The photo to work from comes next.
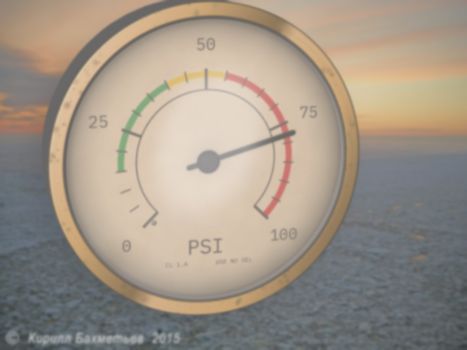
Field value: 77.5 psi
